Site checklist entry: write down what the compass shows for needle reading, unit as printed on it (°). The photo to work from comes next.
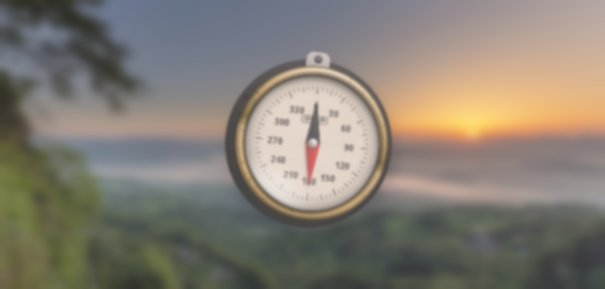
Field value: 180 °
